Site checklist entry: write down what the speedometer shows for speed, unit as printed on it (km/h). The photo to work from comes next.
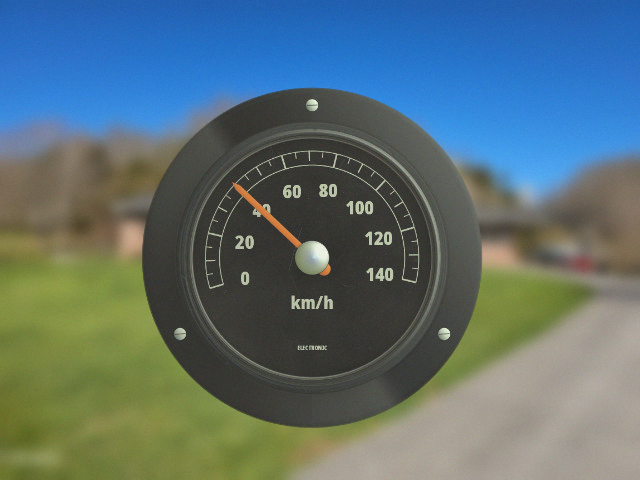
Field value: 40 km/h
